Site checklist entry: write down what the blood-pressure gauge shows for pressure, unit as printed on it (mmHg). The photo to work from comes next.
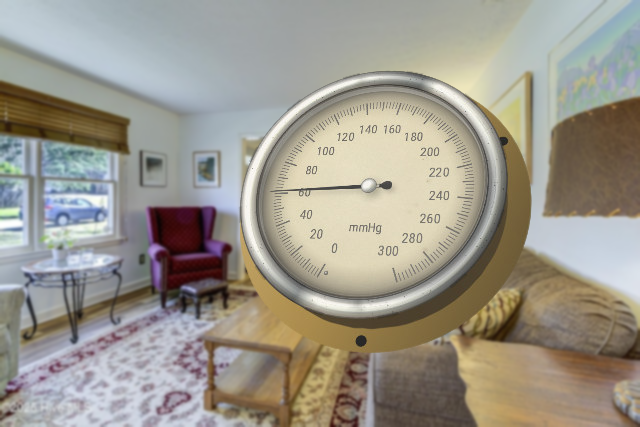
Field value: 60 mmHg
